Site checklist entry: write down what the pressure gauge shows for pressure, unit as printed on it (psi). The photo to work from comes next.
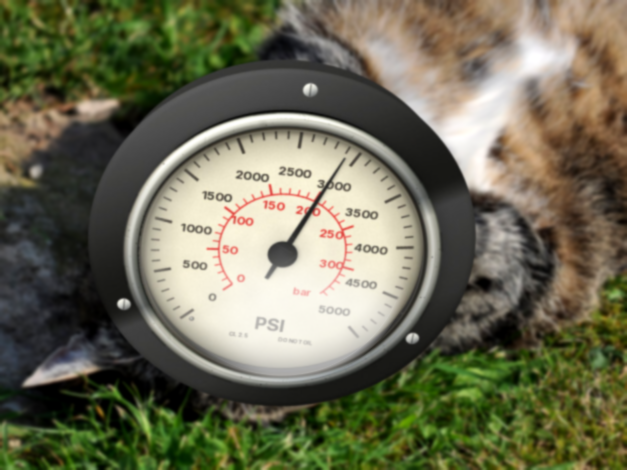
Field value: 2900 psi
